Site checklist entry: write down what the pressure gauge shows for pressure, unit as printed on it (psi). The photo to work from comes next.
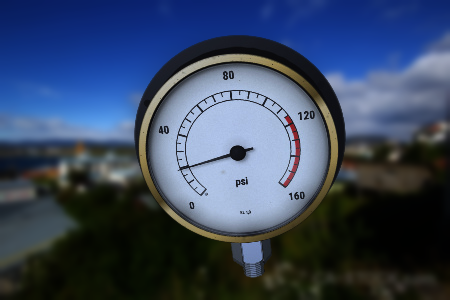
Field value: 20 psi
